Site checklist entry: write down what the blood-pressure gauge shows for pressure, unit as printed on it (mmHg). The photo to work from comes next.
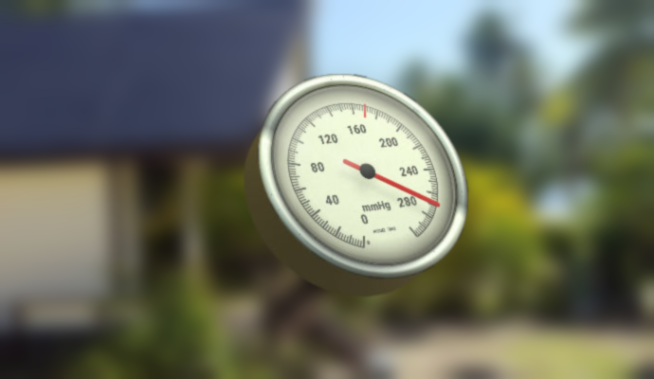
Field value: 270 mmHg
